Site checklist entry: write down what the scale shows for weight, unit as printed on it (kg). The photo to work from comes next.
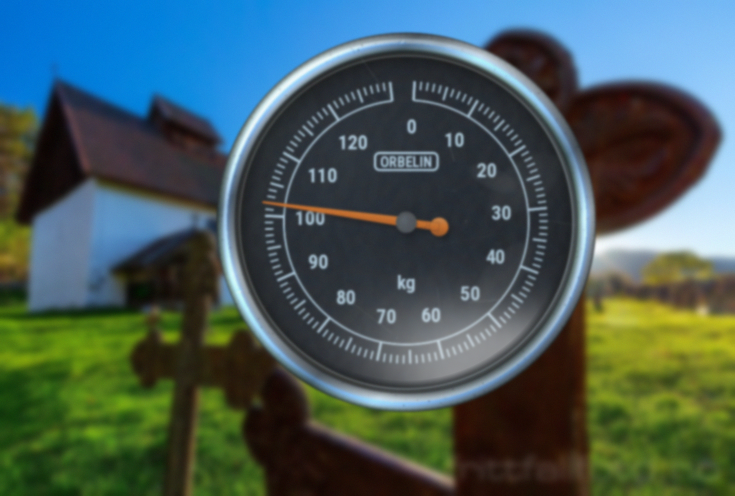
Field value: 102 kg
